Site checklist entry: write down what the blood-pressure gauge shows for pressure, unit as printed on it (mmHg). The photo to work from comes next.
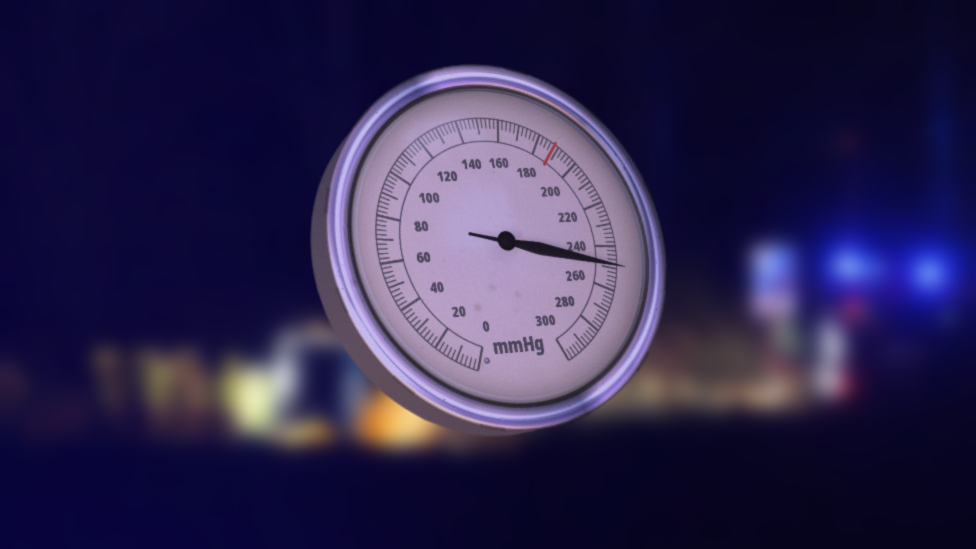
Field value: 250 mmHg
